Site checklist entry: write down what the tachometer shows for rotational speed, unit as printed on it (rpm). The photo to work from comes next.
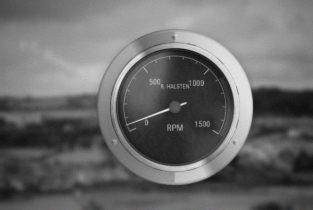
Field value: 50 rpm
